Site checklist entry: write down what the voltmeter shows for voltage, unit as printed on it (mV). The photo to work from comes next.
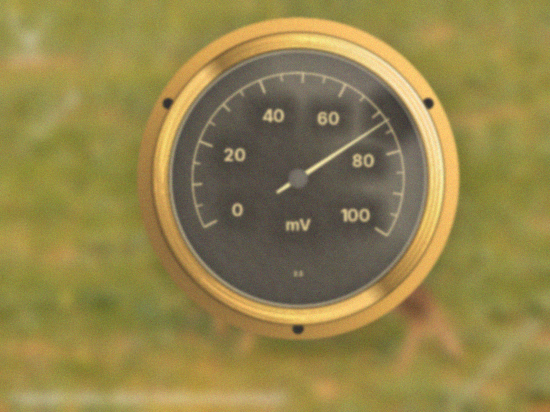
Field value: 72.5 mV
